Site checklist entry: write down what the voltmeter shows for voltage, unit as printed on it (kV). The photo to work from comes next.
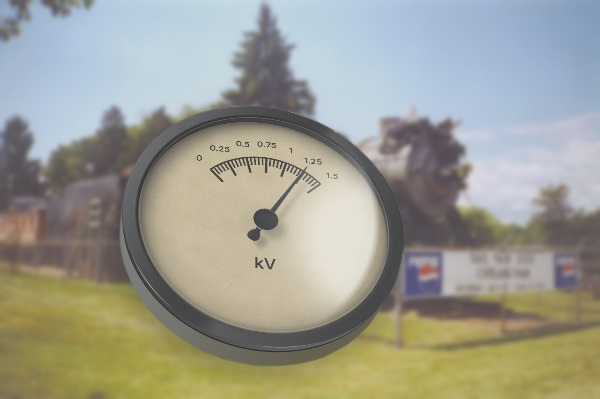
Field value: 1.25 kV
